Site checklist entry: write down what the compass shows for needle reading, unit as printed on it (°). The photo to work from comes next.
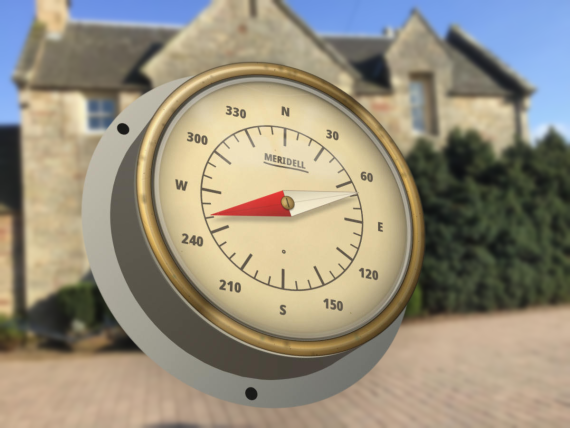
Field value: 250 °
